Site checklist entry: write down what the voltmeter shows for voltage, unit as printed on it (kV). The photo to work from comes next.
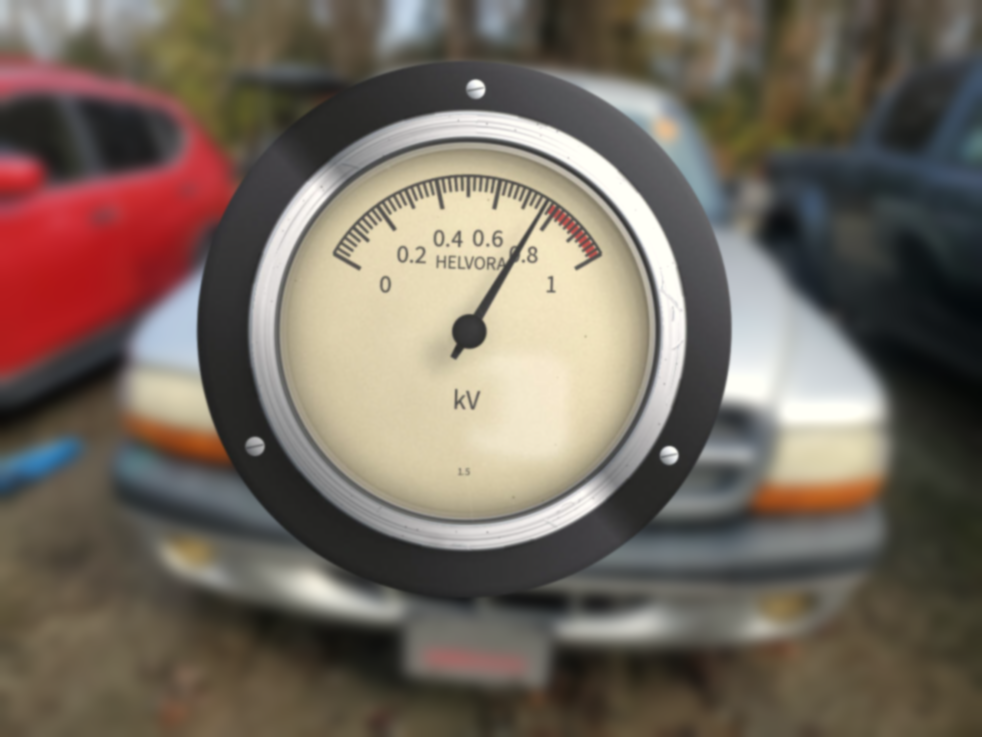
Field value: 0.76 kV
